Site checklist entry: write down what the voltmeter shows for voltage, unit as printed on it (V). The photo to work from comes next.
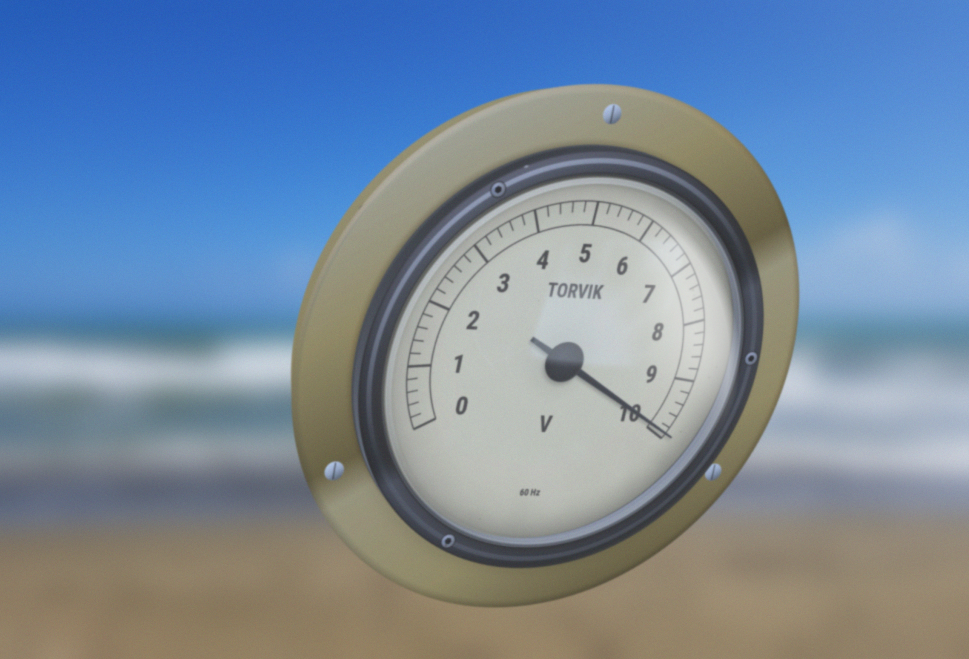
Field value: 9.9 V
